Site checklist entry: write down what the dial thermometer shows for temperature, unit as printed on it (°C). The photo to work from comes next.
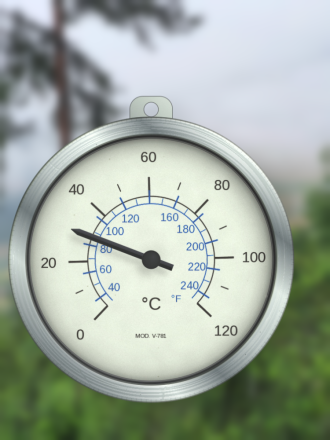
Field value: 30 °C
